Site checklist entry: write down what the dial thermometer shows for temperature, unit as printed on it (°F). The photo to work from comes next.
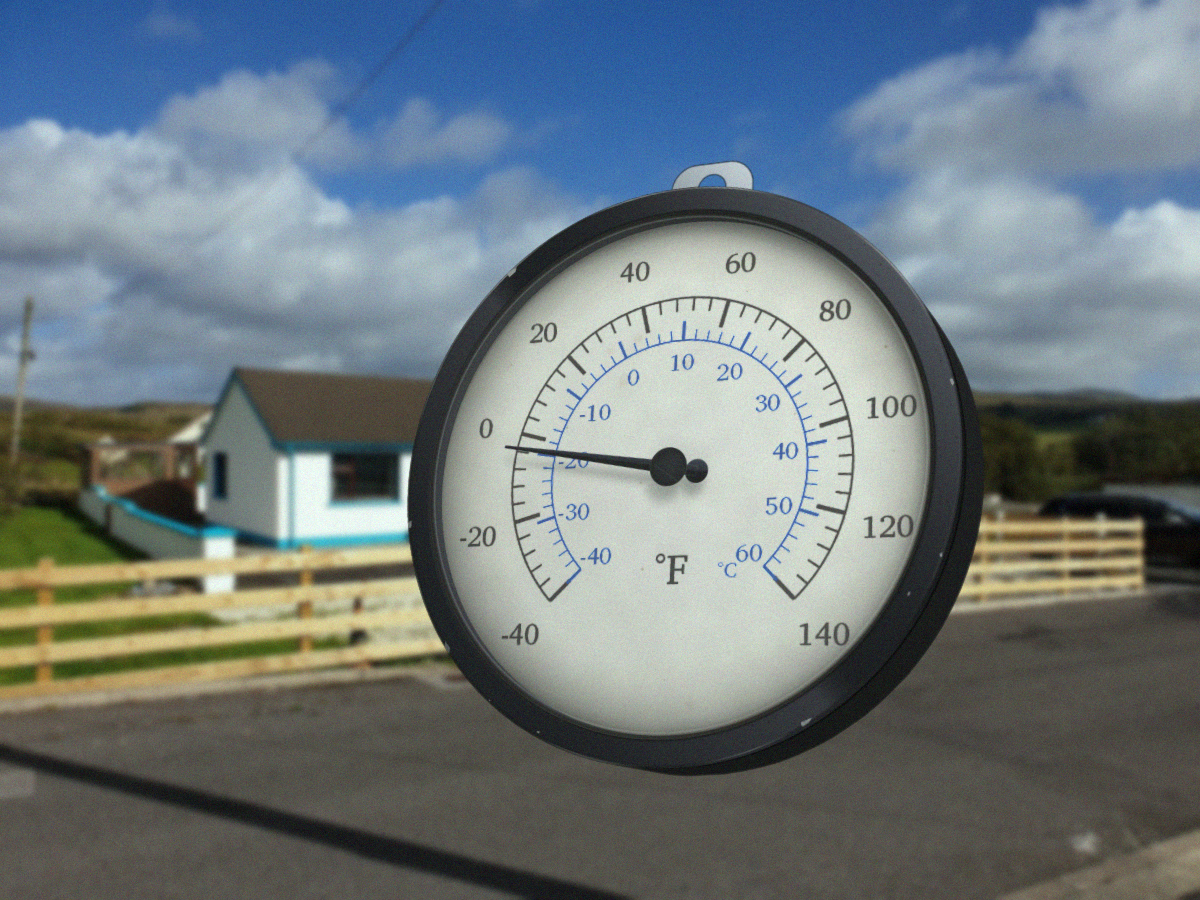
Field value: -4 °F
